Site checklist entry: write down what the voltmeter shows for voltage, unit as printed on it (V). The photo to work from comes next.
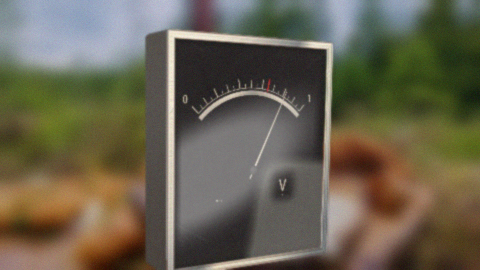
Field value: 0.8 V
